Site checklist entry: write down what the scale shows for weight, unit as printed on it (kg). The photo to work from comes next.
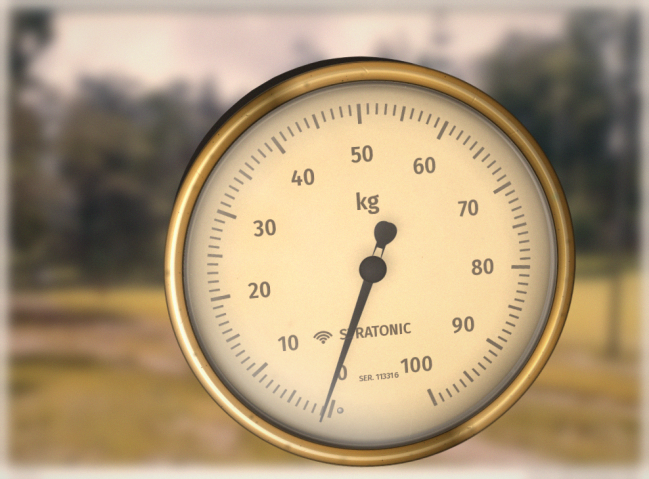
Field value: 1 kg
